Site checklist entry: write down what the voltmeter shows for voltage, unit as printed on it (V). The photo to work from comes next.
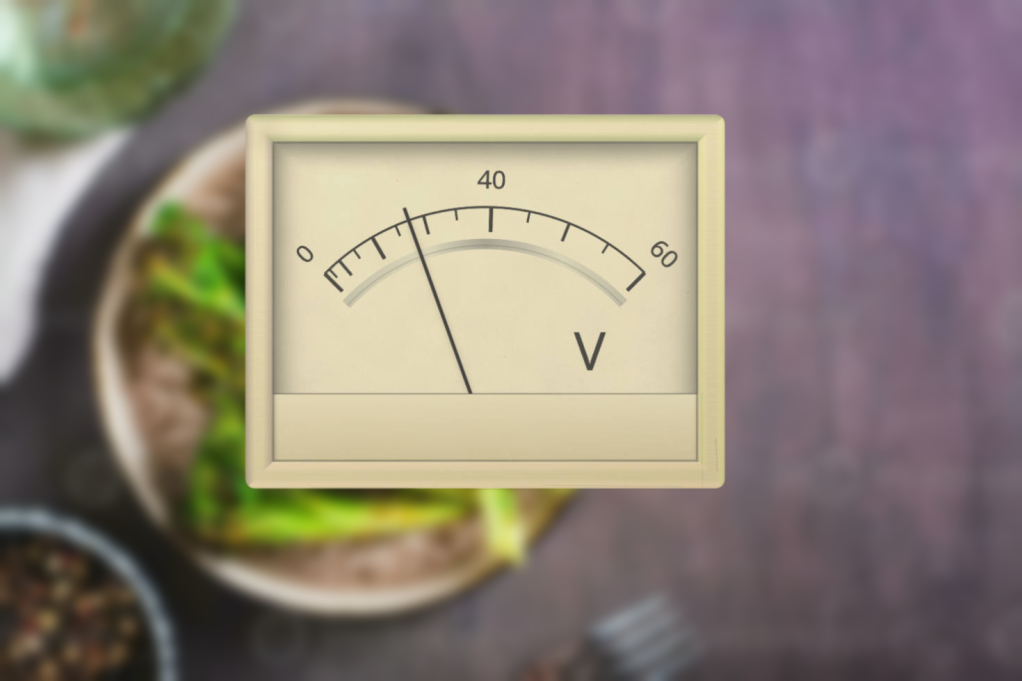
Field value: 27.5 V
